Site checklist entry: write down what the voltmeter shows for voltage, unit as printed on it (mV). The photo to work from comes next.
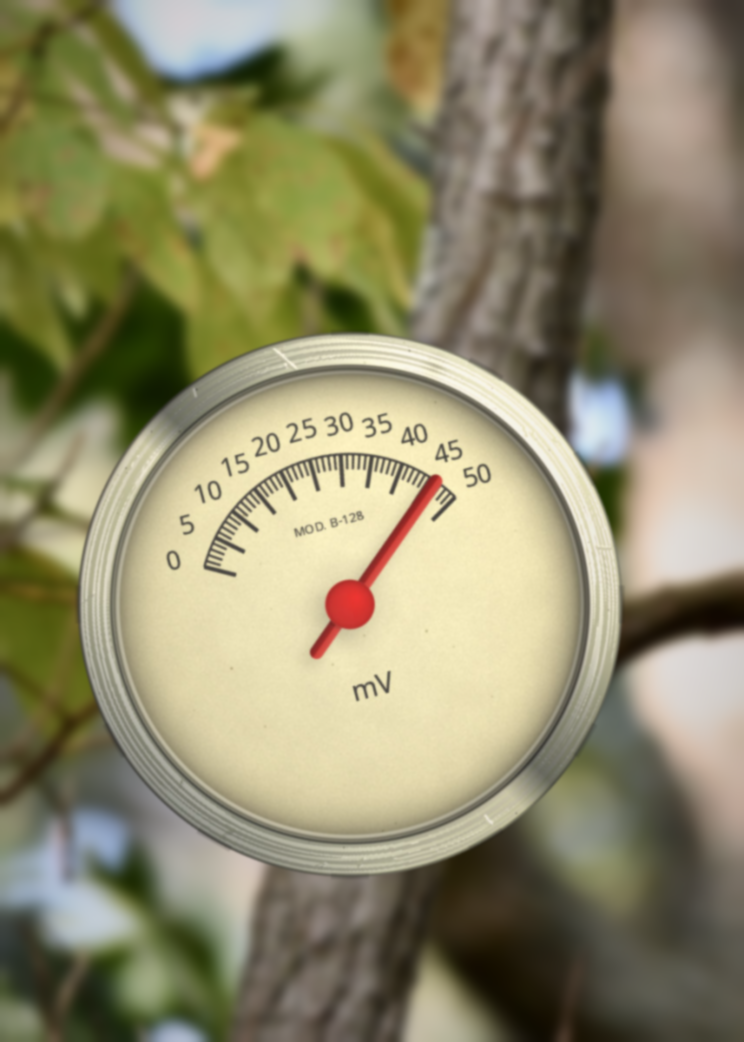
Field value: 46 mV
